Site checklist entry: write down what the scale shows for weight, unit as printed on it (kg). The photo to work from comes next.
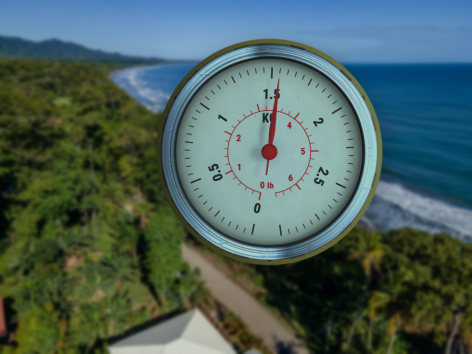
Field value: 1.55 kg
